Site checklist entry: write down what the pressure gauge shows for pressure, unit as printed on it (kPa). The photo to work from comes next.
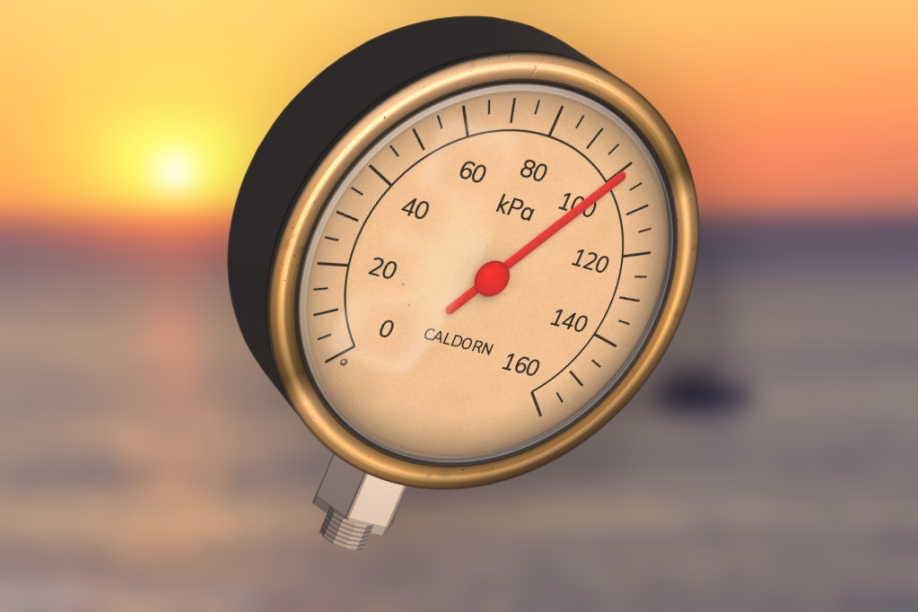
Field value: 100 kPa
